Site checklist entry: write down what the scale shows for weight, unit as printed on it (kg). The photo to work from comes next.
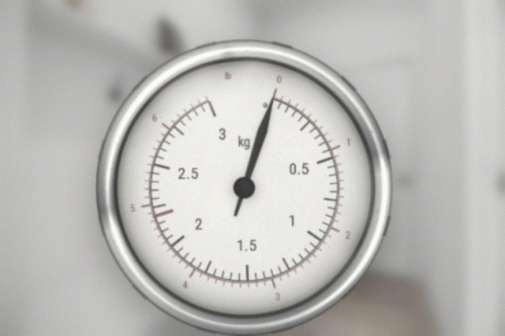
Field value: 0 kg
